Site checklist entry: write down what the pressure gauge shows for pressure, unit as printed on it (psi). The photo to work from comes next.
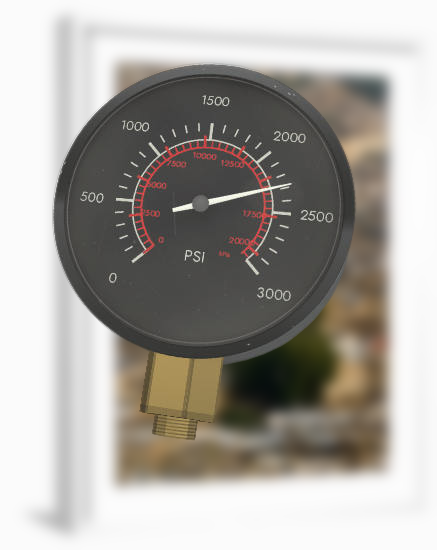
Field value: 2300 psi
